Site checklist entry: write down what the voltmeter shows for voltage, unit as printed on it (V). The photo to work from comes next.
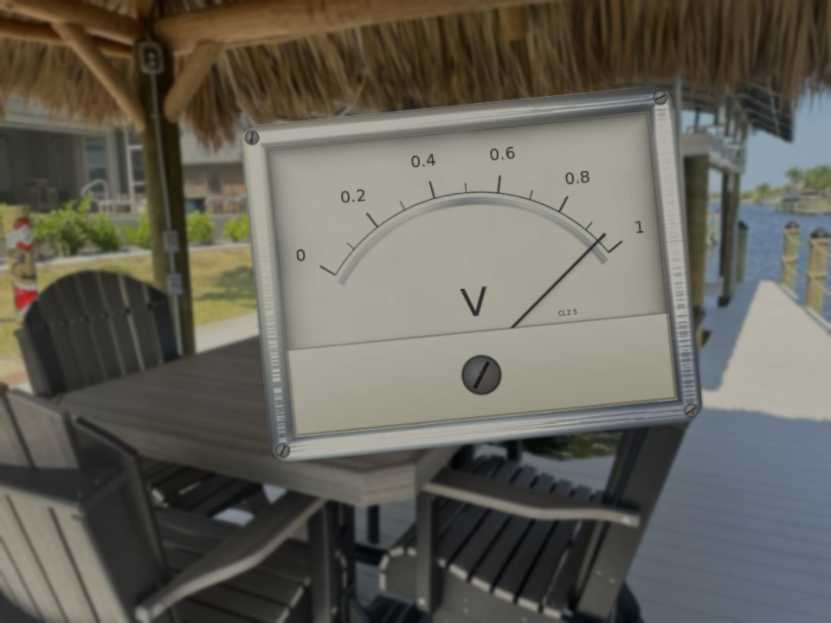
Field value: 0.95 V
